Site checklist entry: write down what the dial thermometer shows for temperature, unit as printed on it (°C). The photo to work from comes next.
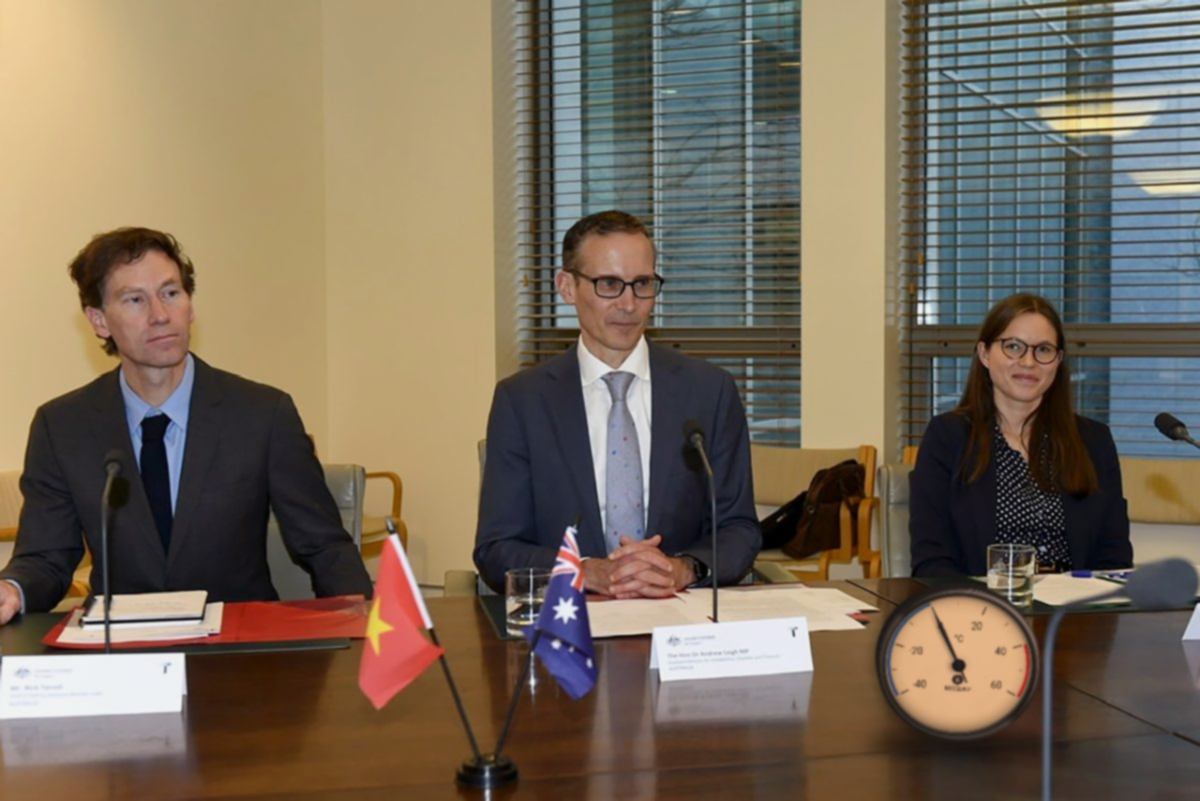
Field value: 0 °C
